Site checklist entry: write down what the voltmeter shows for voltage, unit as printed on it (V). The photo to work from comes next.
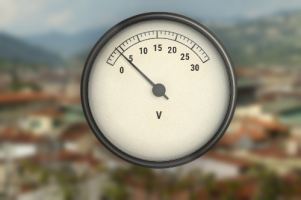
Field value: 4 V
